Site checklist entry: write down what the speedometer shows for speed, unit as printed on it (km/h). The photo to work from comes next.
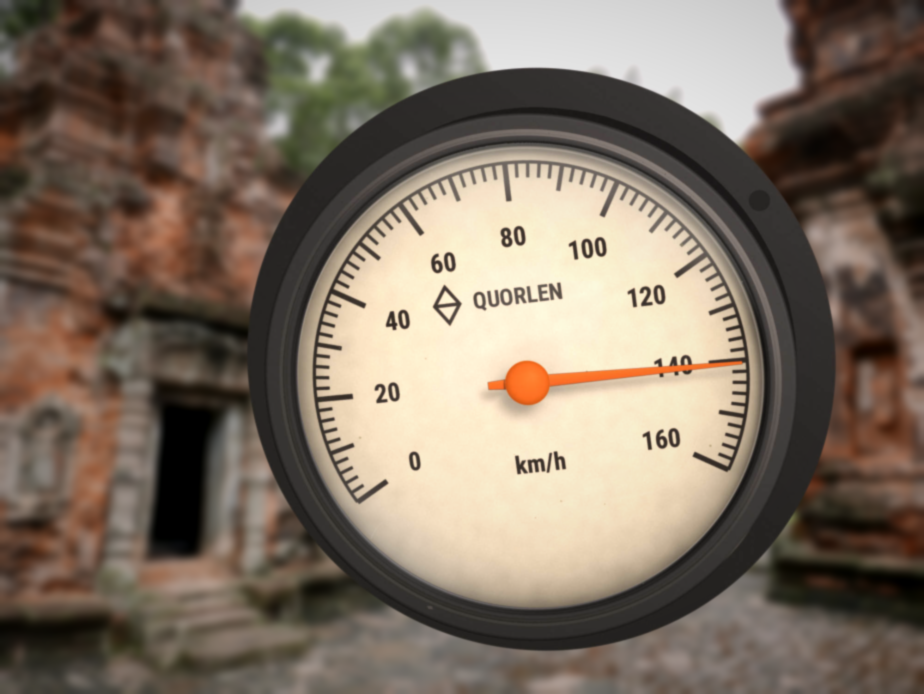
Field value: 140 km/h
